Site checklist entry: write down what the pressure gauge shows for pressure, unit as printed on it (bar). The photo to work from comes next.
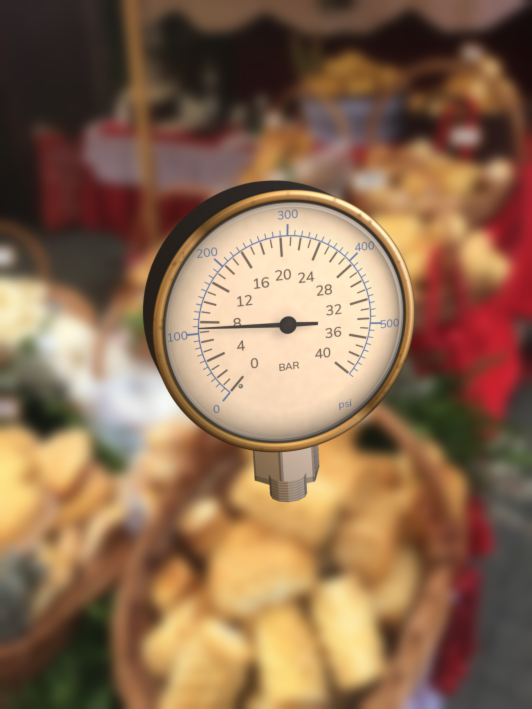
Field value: 7.5 bar
